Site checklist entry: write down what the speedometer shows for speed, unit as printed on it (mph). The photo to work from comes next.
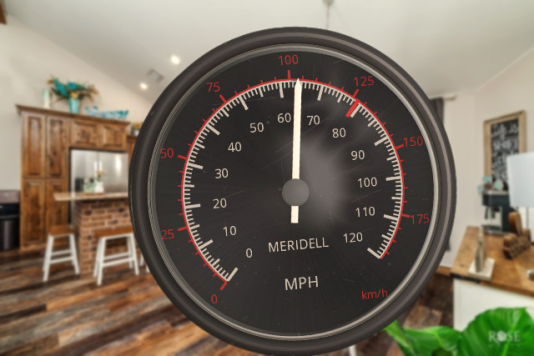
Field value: 64 mph
